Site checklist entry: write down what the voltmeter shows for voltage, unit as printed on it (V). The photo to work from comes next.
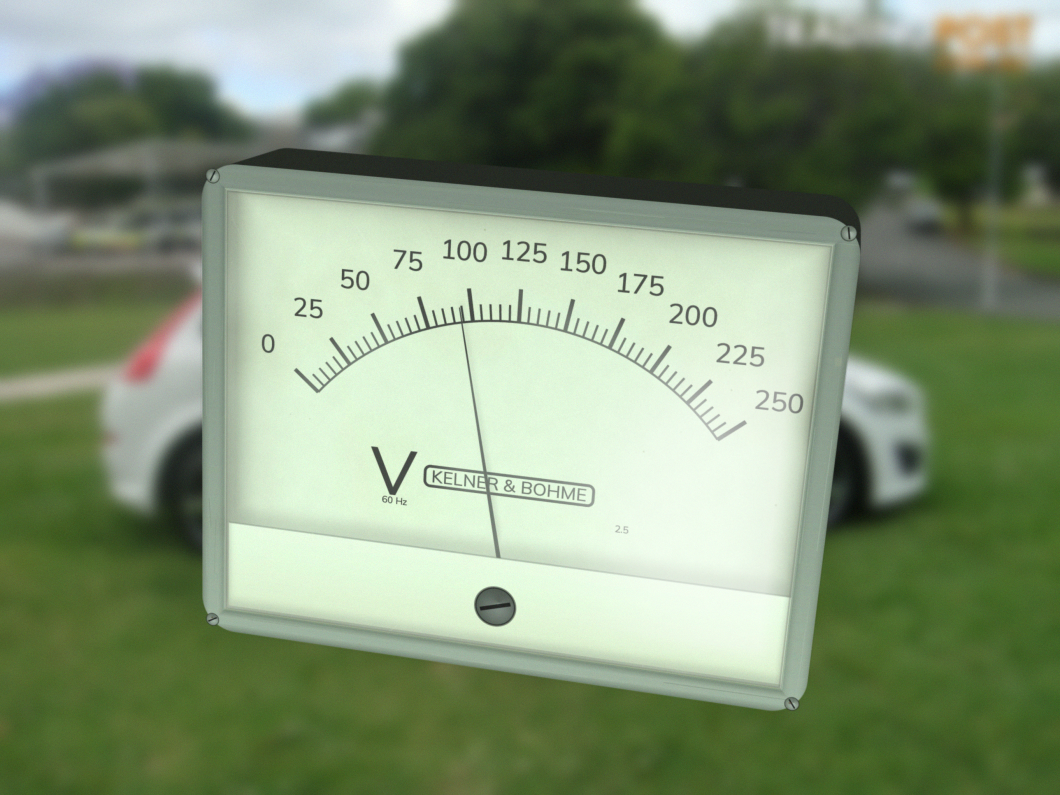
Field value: 95 V
